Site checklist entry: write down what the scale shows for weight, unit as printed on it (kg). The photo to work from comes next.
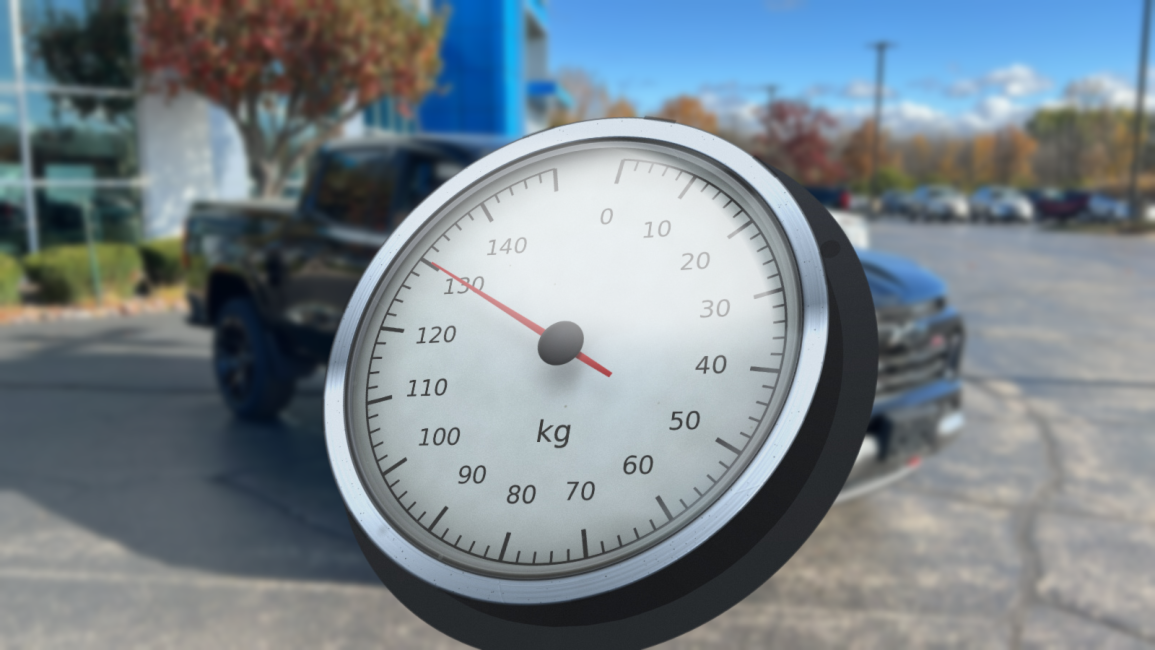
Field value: 130 kg
